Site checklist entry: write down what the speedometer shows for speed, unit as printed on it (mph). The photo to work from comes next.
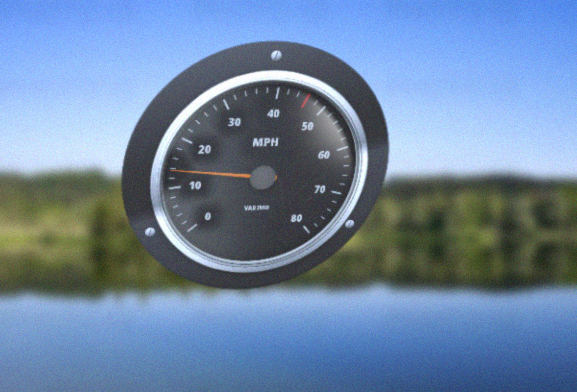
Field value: 14 mph
